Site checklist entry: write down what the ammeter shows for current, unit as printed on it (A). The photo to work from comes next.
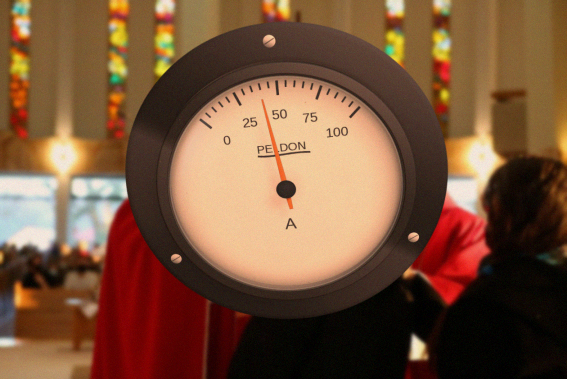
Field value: 40 A
